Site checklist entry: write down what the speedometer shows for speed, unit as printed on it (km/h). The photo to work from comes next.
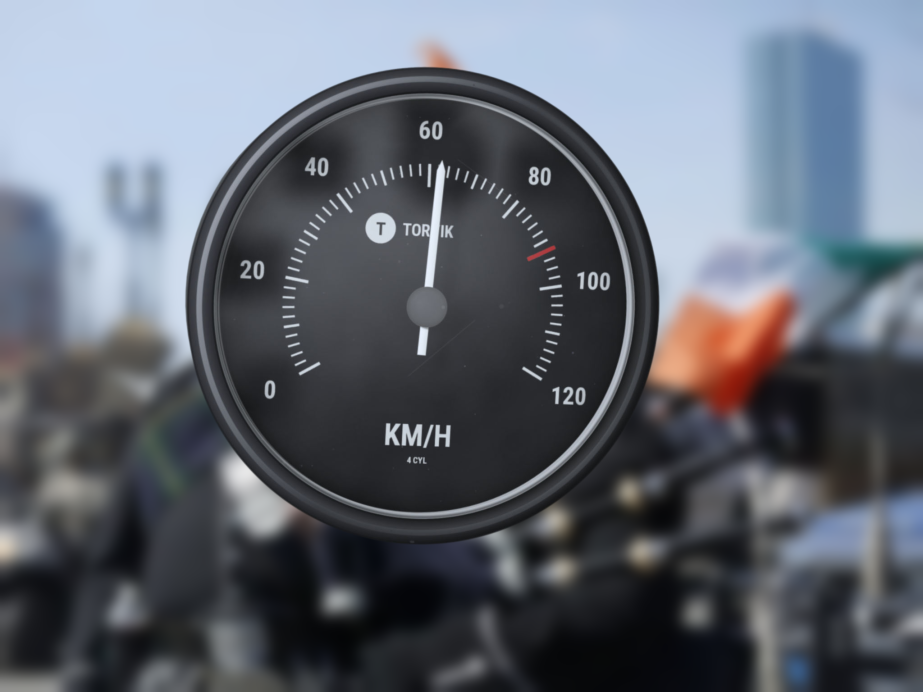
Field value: 62 km/h
